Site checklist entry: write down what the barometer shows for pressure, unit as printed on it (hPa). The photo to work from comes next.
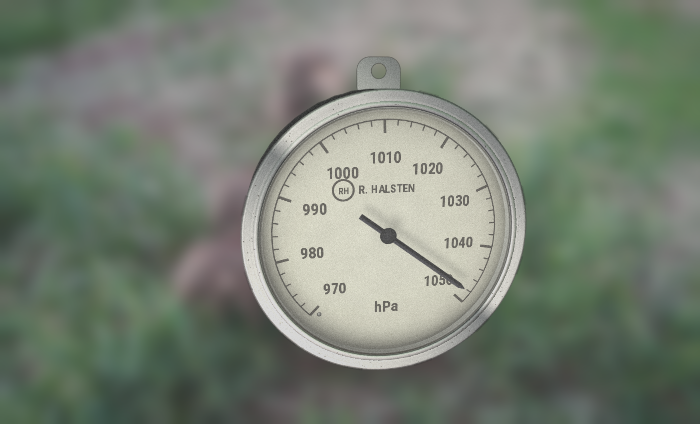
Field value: 1048 hPa
